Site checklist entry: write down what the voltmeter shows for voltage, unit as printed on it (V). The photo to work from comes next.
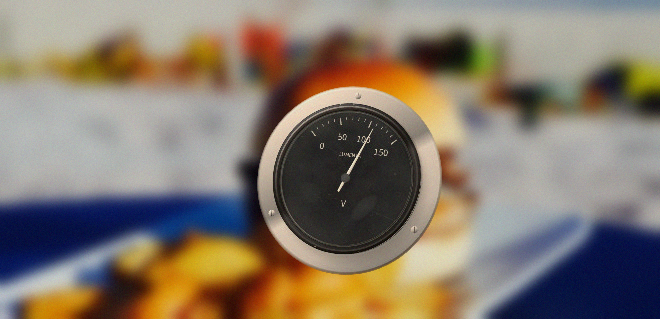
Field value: 110 V
